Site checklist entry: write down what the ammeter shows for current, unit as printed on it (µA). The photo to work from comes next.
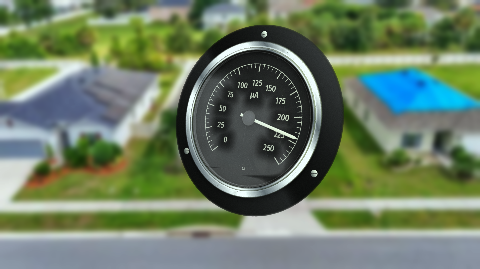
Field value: 220 µA
